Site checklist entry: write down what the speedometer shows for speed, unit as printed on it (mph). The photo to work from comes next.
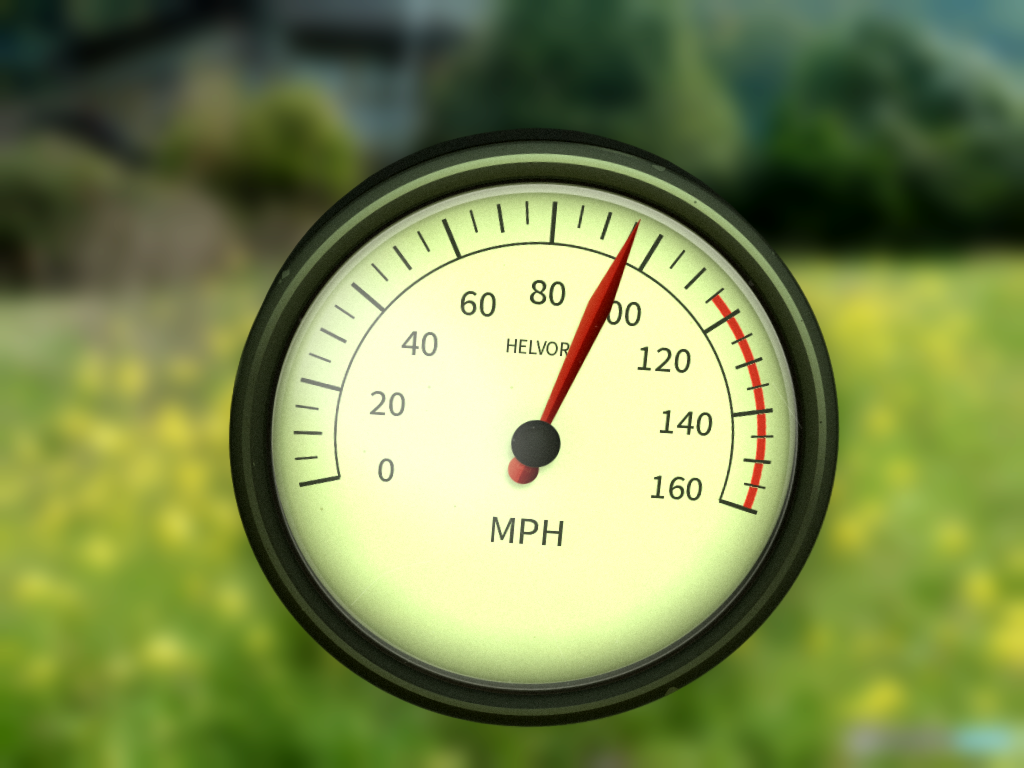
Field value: 95 mph
